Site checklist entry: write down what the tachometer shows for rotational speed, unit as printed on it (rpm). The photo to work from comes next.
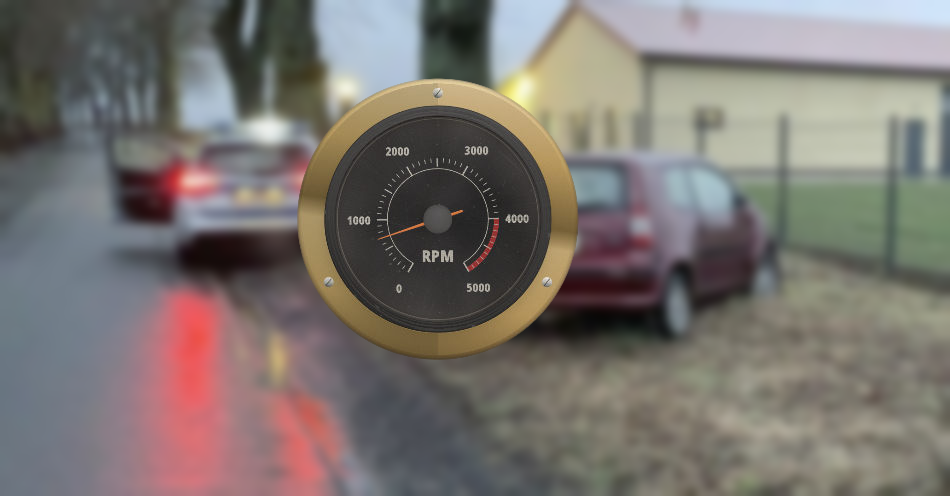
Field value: 700 rpm
